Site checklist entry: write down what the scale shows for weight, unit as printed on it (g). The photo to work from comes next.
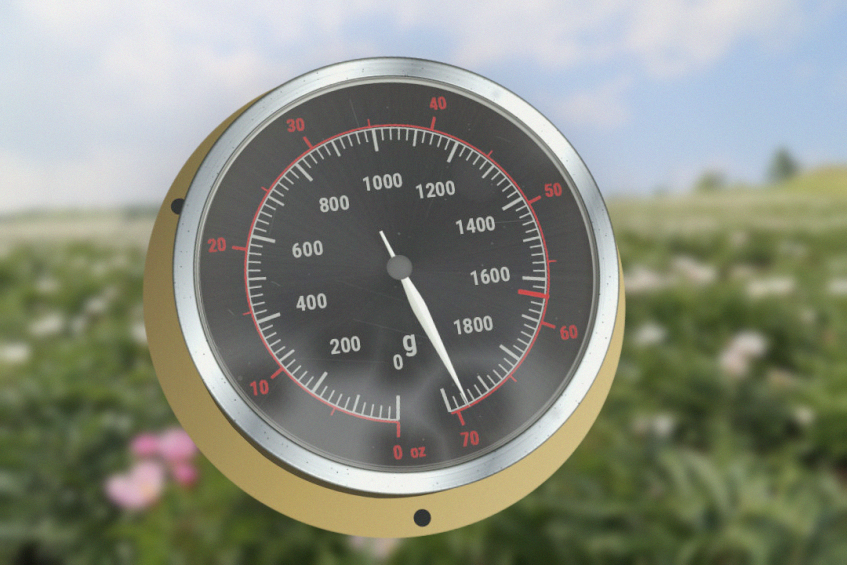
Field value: 1960 g
